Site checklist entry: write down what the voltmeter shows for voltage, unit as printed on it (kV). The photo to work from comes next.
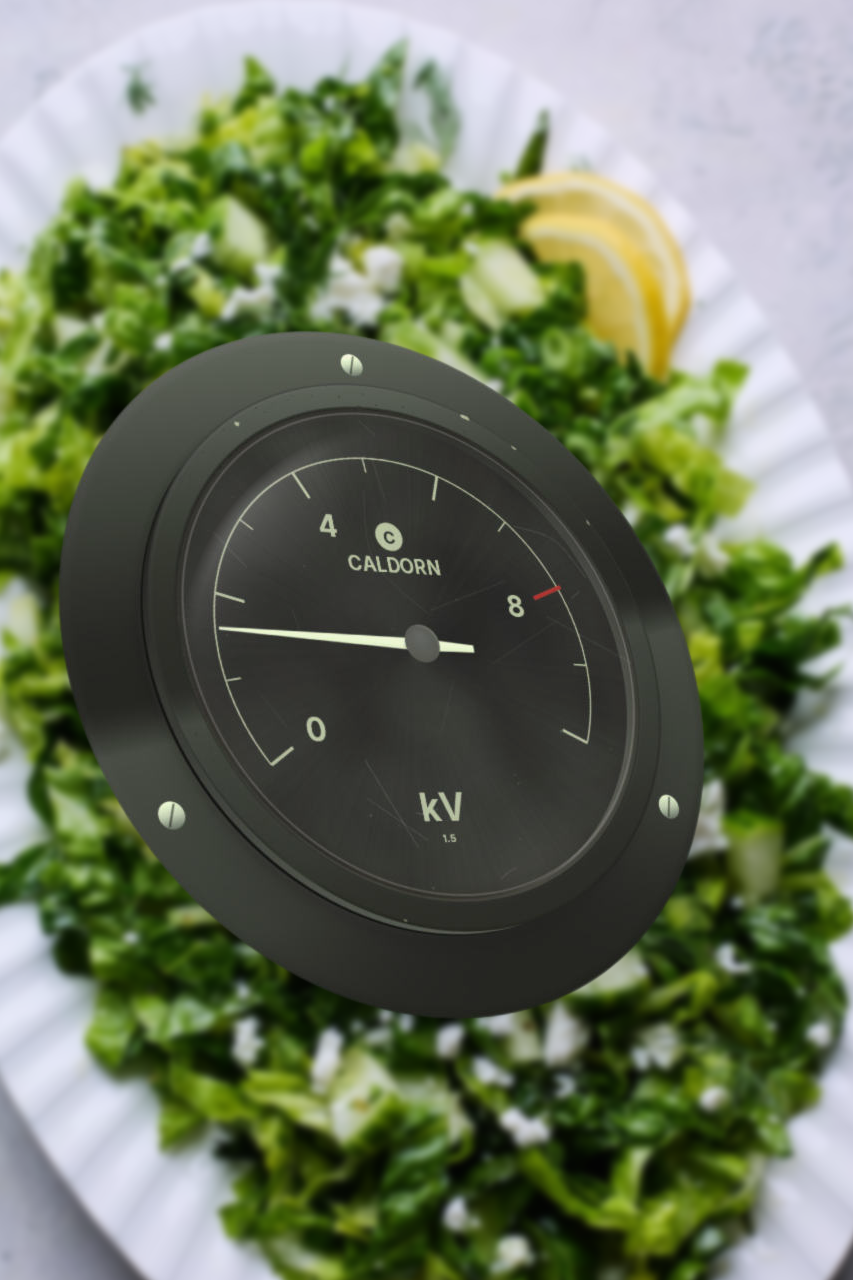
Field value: 1.5 kV
